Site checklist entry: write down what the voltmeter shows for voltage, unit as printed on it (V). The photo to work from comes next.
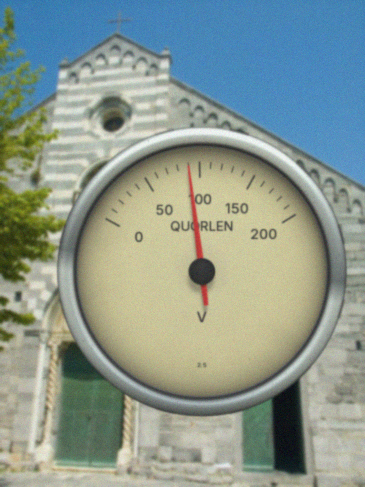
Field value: 90 V
